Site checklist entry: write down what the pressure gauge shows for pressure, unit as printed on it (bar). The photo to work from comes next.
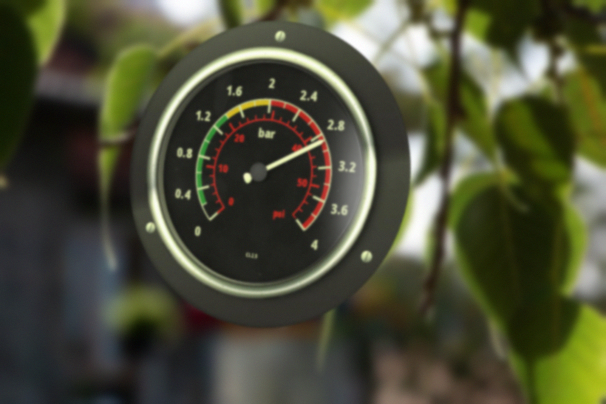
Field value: 2.9 bar
